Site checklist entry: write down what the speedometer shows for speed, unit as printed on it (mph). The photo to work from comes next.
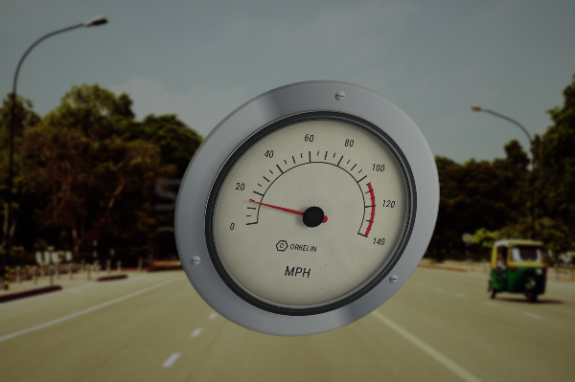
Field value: 15 mph
